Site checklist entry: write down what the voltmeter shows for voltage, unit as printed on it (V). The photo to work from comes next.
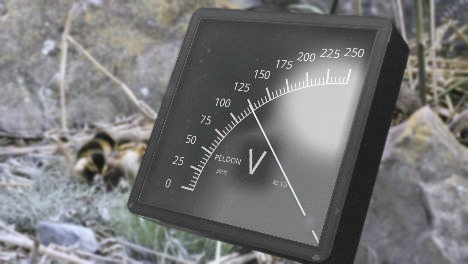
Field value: 125 V
